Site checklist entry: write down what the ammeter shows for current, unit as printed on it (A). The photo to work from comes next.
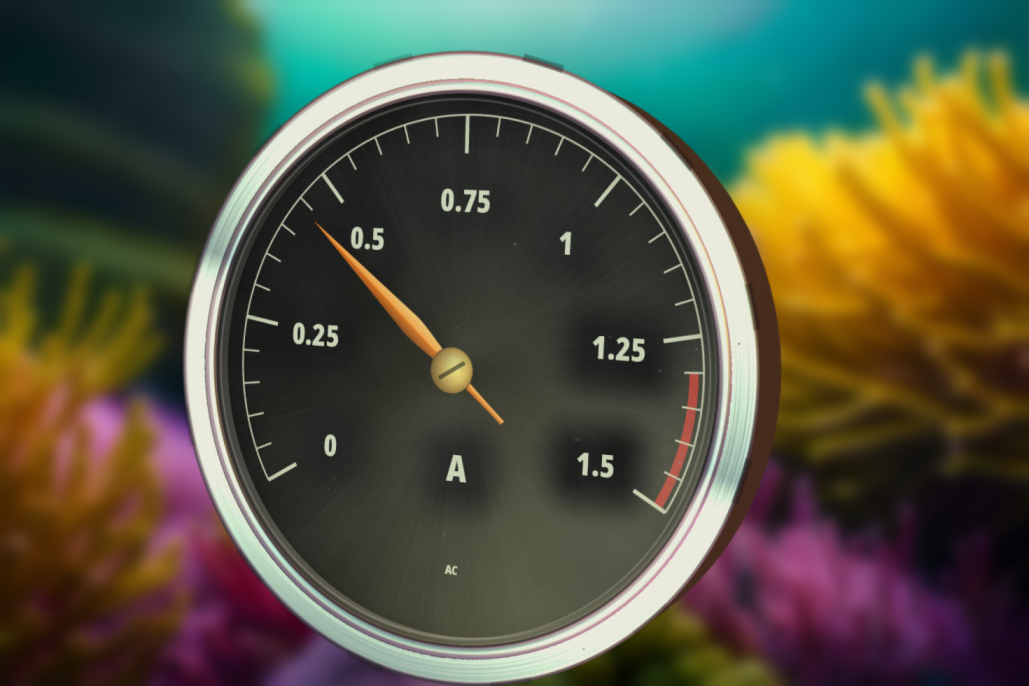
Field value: 0.45 A
